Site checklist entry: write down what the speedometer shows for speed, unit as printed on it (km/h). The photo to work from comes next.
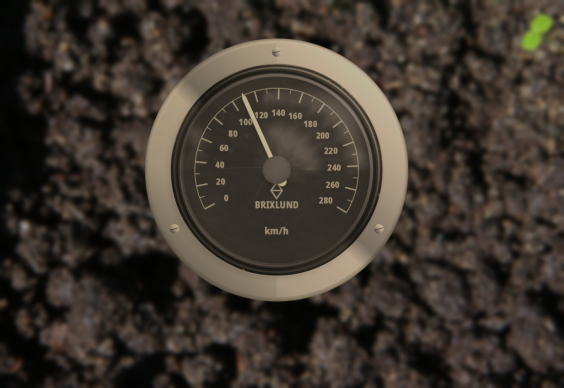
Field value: 110 km/h
